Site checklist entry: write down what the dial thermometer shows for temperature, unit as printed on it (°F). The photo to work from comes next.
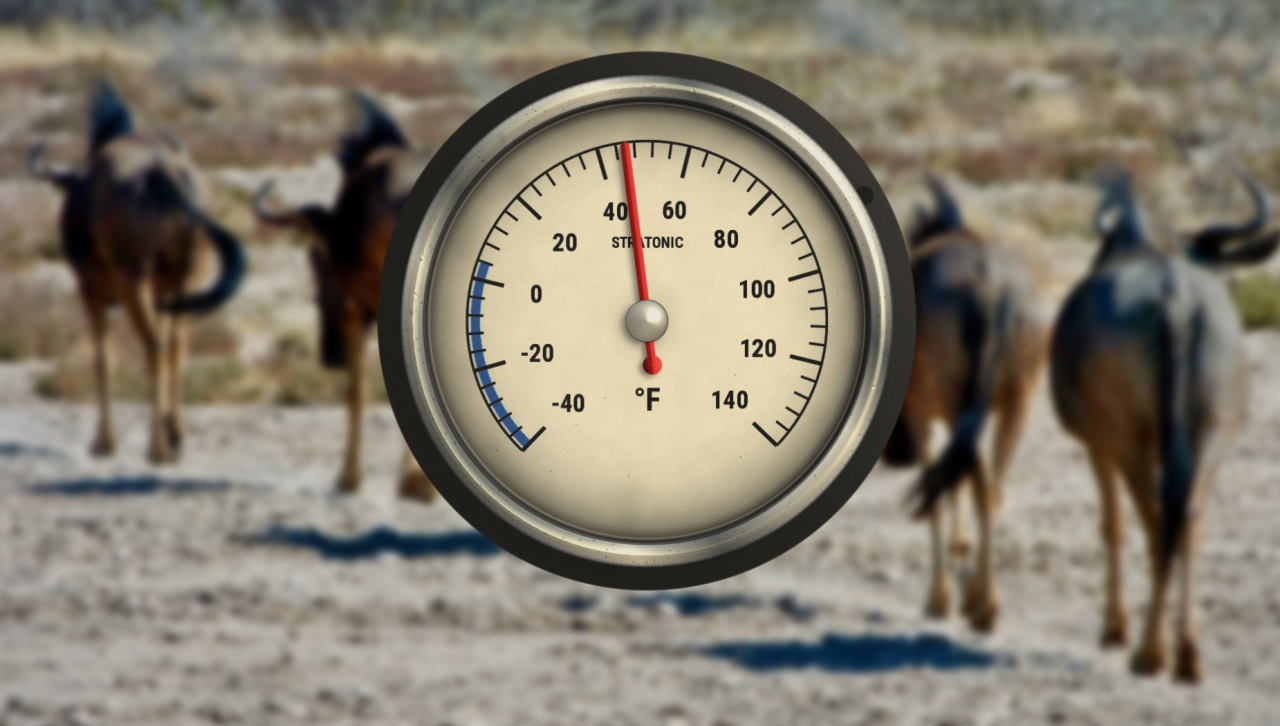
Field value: 46 °F
